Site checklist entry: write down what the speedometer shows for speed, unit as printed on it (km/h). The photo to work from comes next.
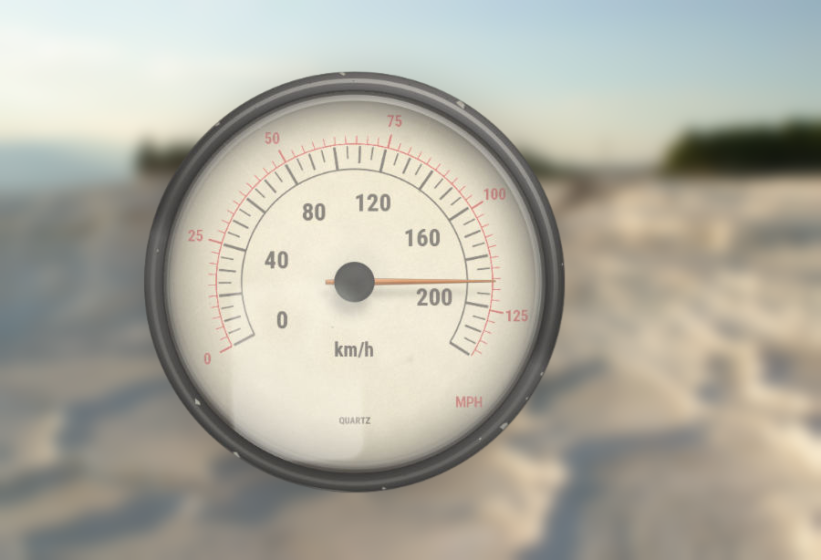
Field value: 190 km/h
